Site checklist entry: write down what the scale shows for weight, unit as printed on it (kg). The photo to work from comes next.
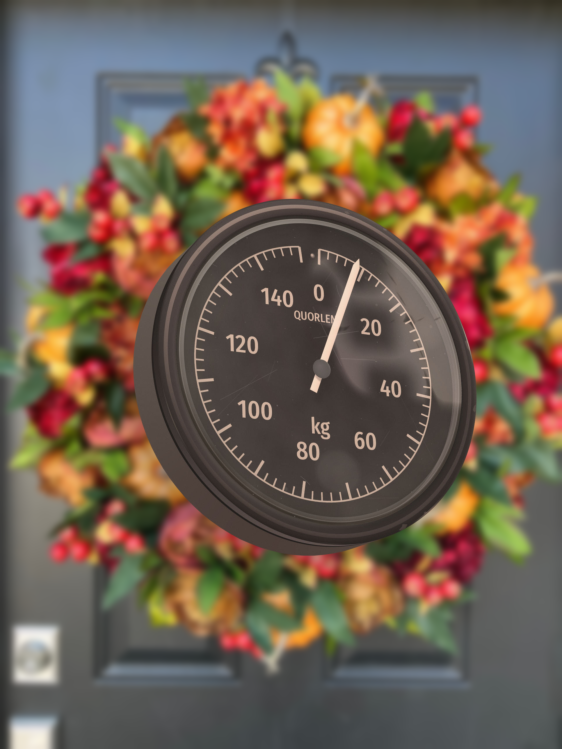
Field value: 8 kg
